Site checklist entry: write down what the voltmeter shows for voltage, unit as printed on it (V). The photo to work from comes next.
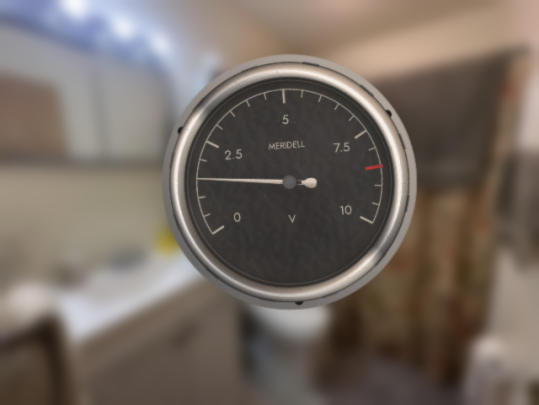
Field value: 1.5 V
